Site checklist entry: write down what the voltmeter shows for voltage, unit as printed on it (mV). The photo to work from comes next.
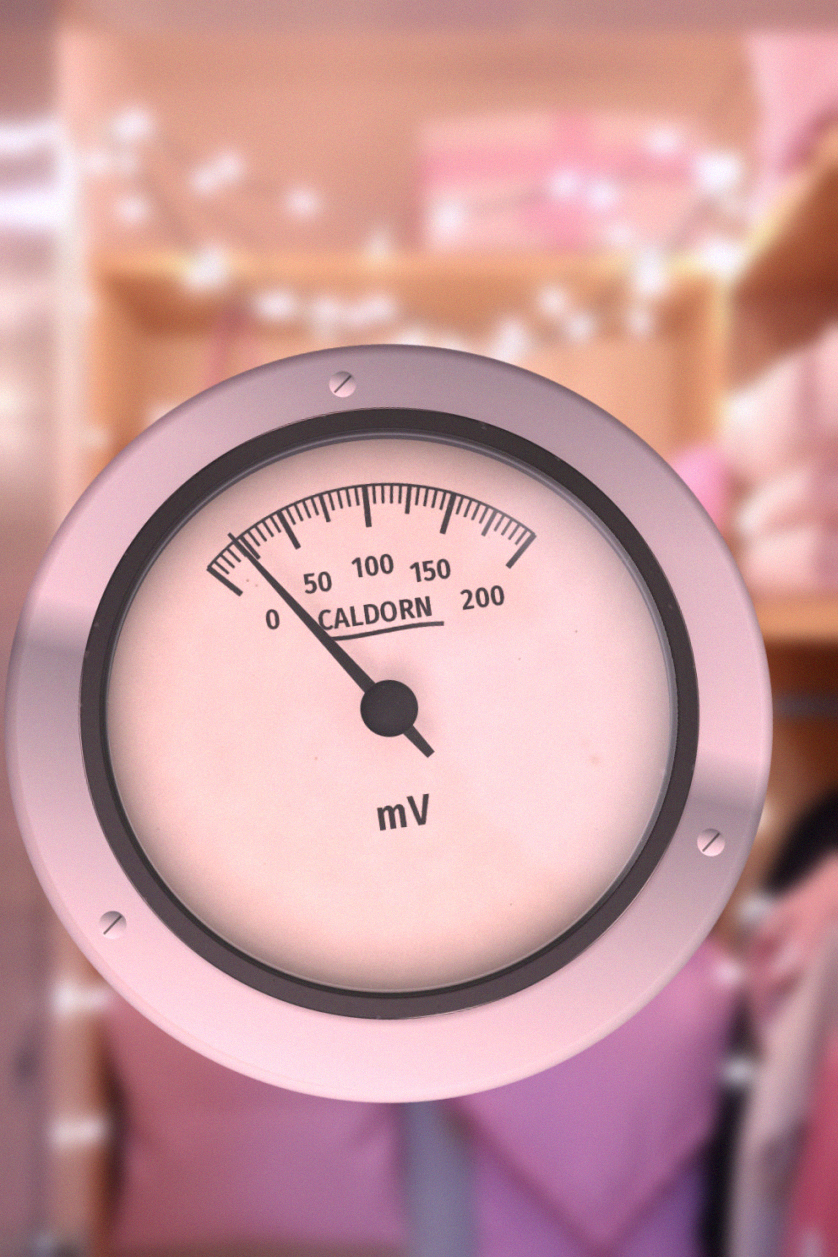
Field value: 20 mV
